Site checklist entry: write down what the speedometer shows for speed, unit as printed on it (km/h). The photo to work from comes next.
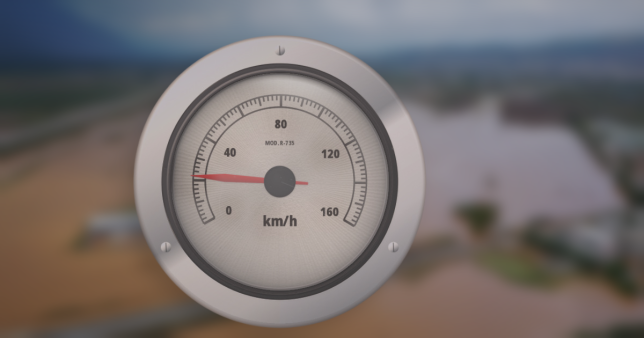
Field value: 22 km/h
